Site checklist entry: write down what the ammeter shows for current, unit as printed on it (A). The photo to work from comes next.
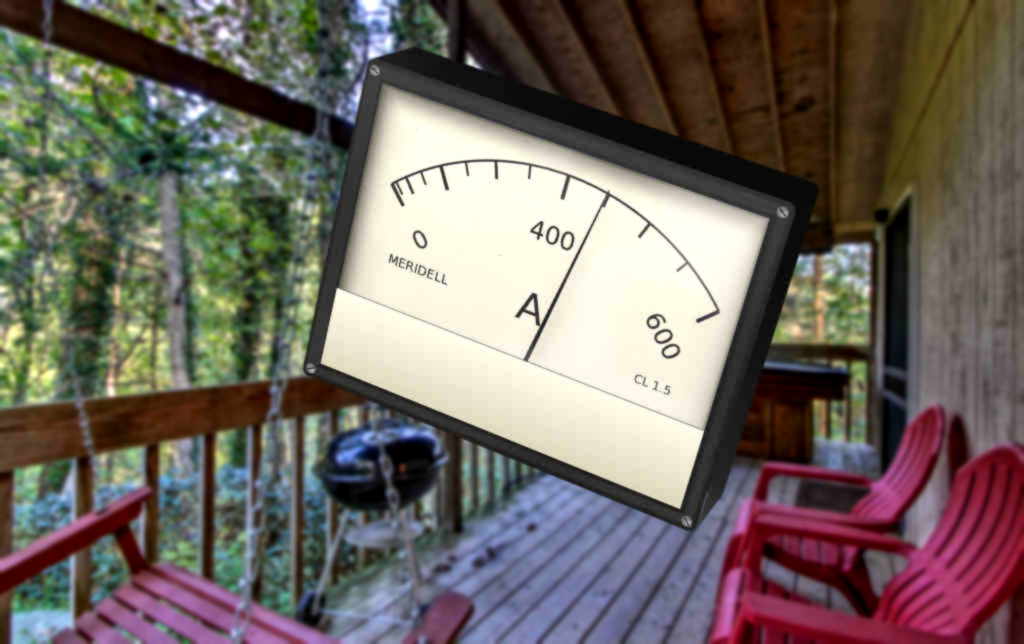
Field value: 450 A
